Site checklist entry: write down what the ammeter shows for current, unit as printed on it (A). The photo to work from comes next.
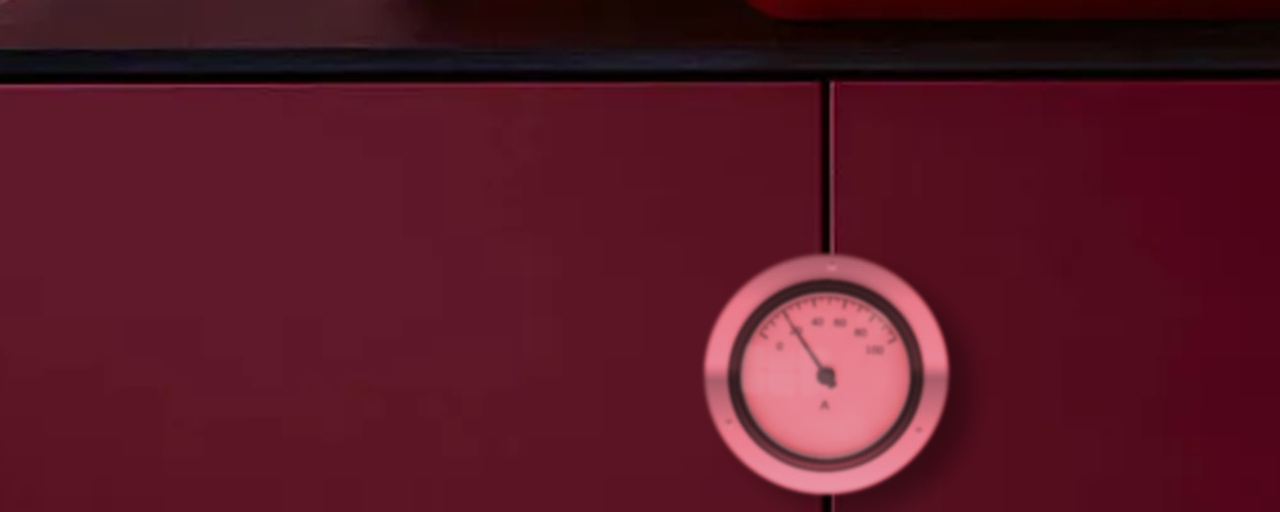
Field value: 20 A
